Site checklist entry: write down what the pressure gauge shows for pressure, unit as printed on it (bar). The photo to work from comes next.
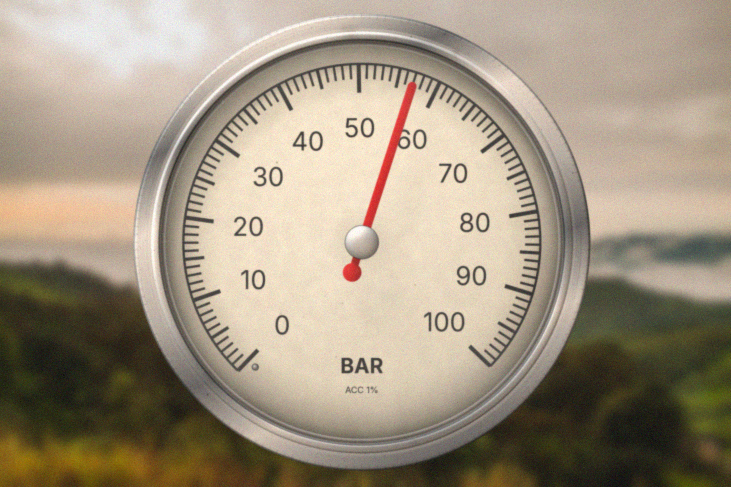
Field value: 57 bar
